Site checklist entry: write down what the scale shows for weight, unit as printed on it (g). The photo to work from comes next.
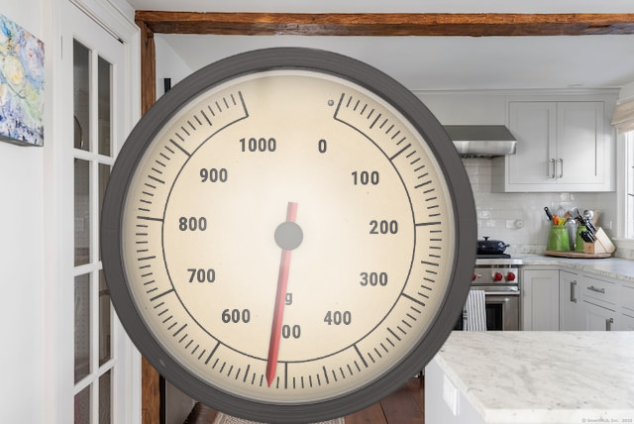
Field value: 520 g
